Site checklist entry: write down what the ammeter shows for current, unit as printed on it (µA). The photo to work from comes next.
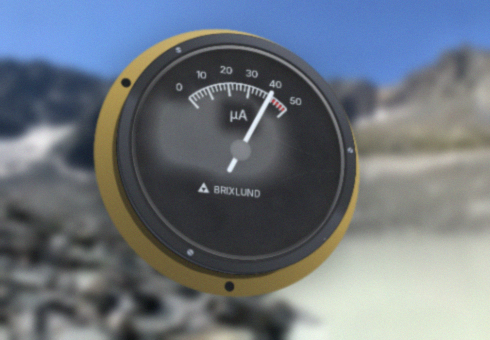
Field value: 40 µA
